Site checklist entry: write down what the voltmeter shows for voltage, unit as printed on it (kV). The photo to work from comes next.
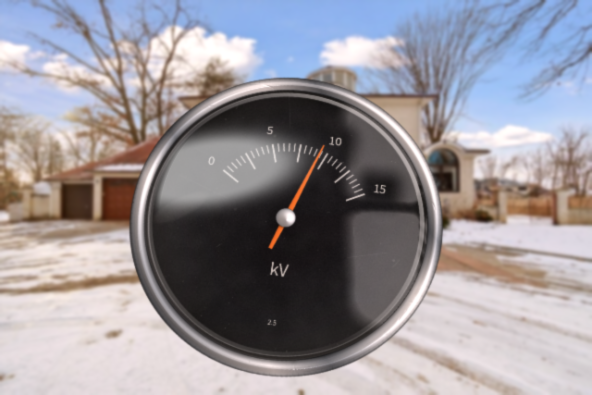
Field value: 9.5 kV
